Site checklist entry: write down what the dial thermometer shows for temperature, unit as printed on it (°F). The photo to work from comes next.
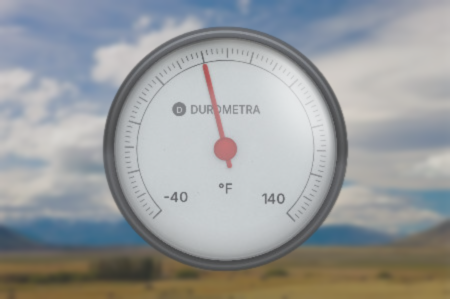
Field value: 40 °F
